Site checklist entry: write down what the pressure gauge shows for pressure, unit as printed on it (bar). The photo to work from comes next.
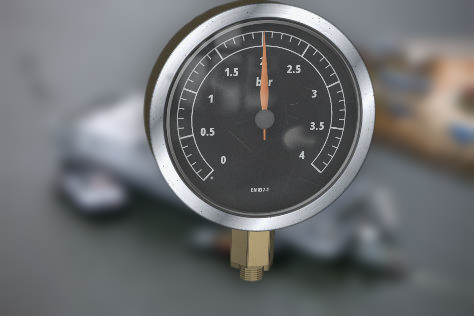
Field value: 2 bar
